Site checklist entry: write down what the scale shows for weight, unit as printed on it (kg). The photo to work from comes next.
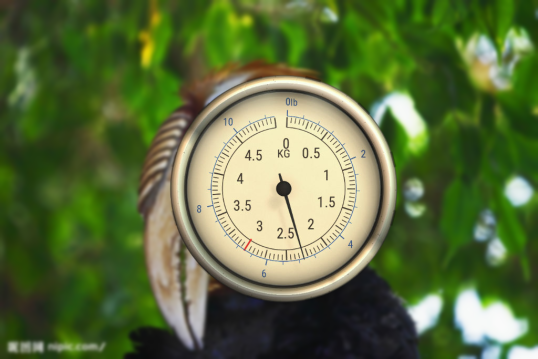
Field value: 2.3 kg
